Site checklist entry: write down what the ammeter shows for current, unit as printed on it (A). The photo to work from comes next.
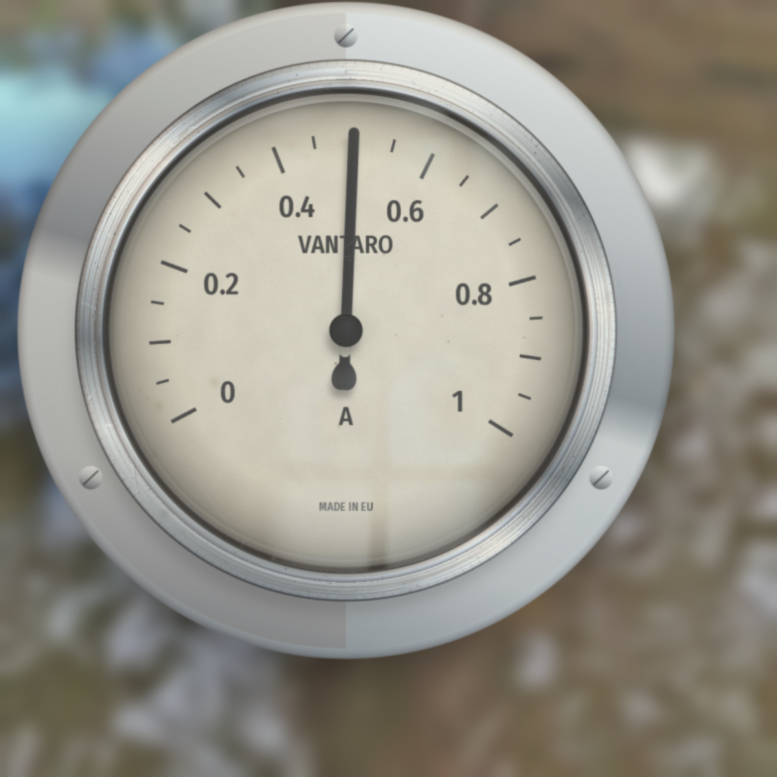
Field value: 0.5 A
